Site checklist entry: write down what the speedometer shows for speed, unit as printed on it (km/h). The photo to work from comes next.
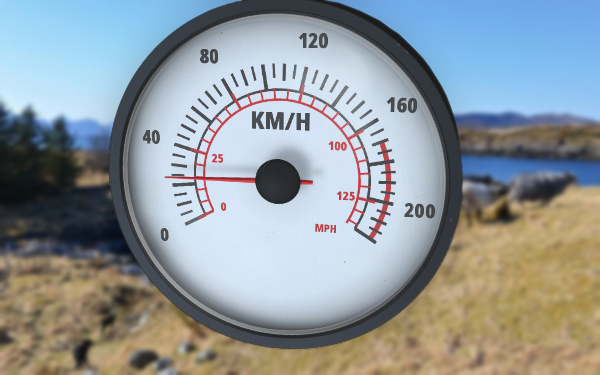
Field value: 25 km/h
